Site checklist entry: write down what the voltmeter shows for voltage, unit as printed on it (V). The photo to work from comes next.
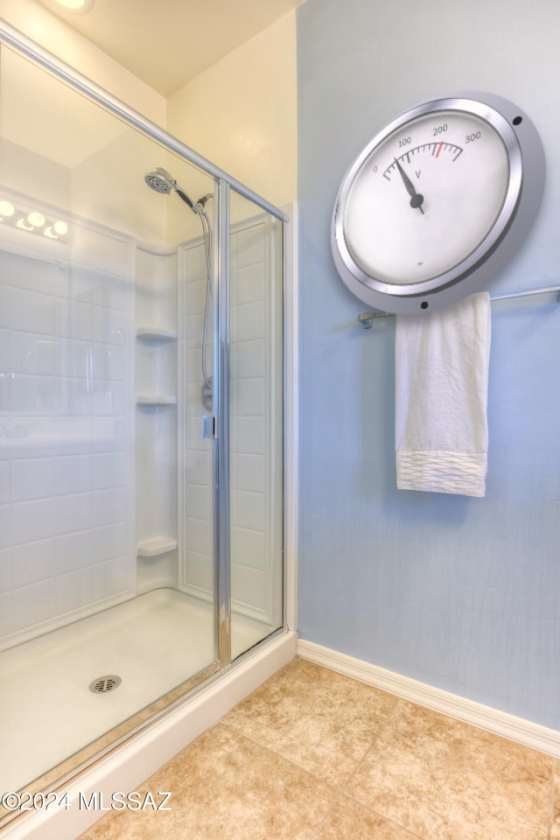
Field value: 60 V
